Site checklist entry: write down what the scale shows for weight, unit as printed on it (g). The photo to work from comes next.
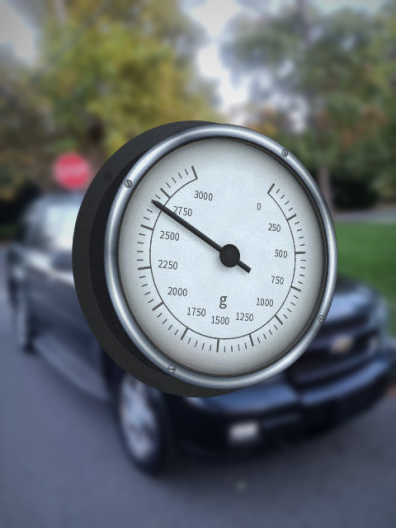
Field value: 2650 g
